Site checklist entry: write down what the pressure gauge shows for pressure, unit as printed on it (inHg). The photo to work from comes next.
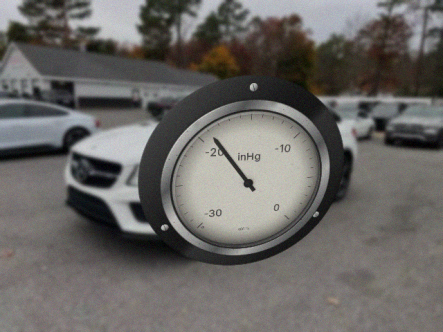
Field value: -19 inHg
